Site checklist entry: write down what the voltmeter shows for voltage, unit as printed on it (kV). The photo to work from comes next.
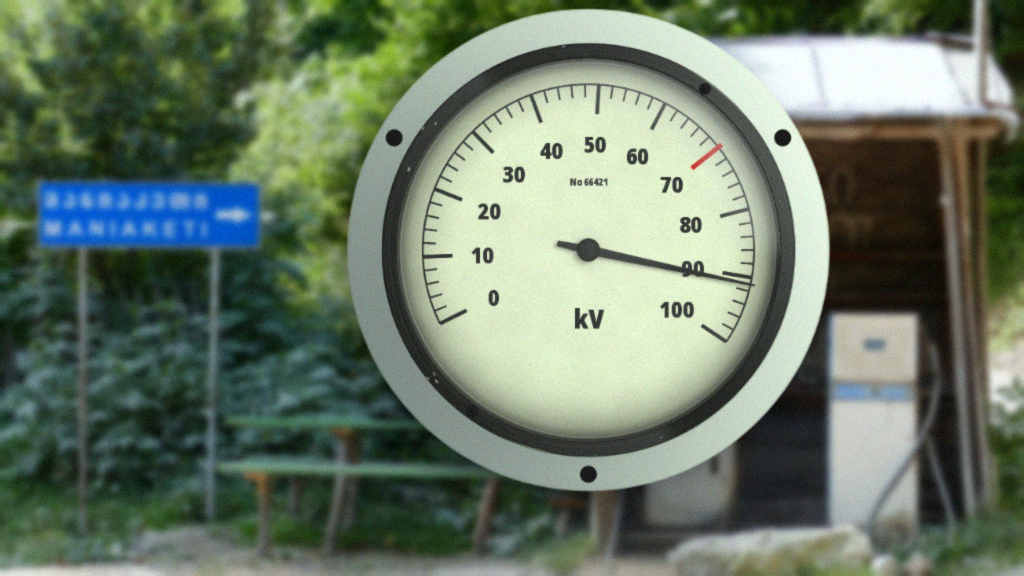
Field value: 91 kV
